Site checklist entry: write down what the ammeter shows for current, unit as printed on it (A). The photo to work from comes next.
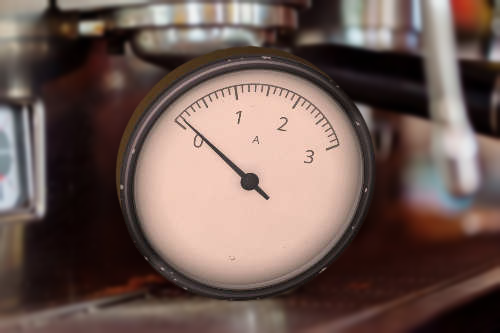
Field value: 0.1 A
